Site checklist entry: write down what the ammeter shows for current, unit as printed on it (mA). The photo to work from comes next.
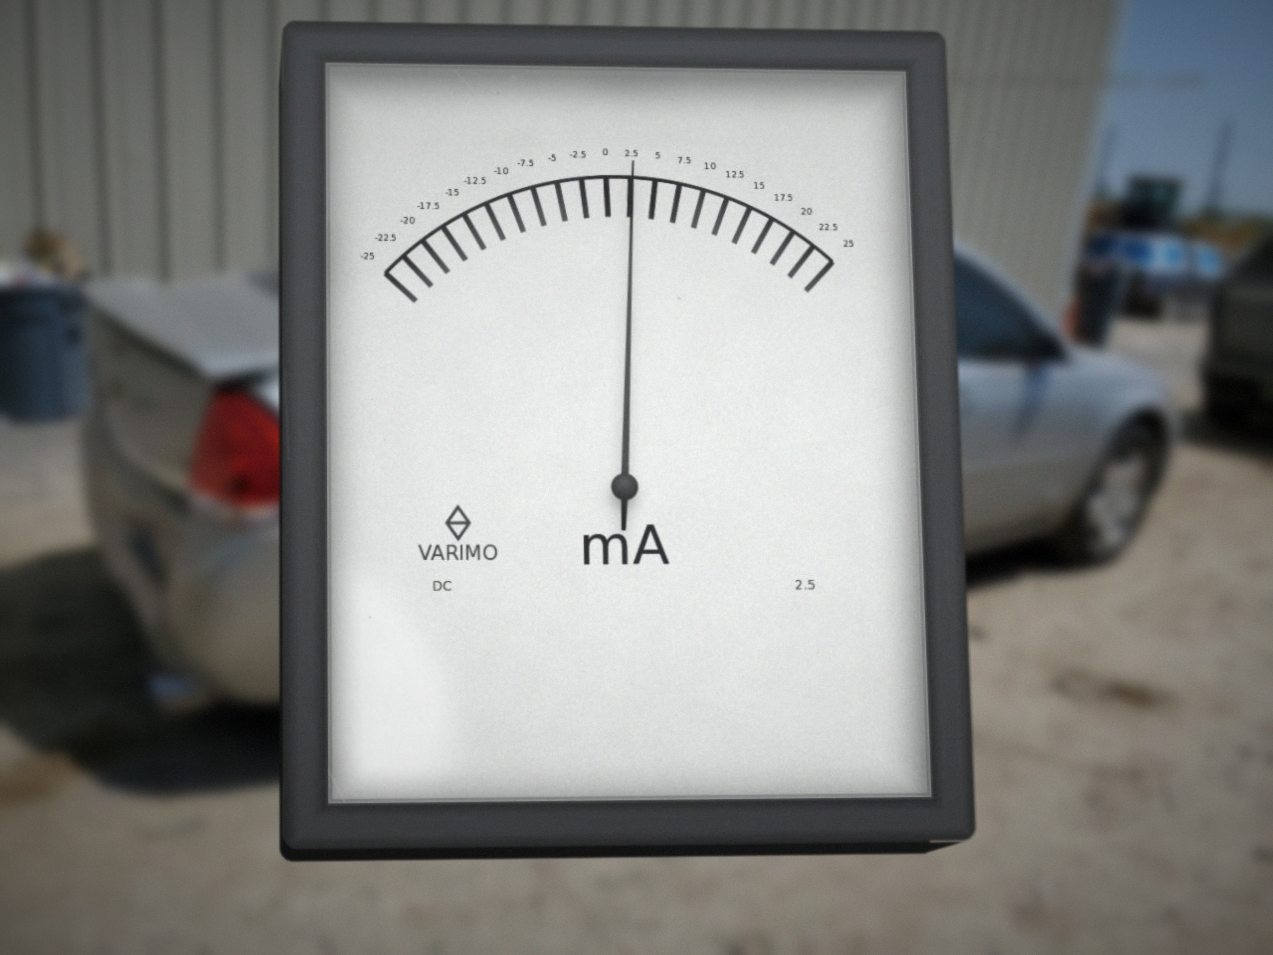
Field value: 2.5 mA
